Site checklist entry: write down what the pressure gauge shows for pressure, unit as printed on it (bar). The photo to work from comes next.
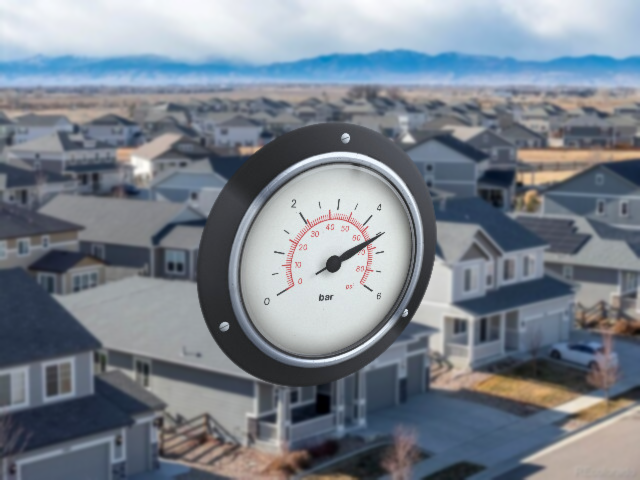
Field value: 4.5 bar
